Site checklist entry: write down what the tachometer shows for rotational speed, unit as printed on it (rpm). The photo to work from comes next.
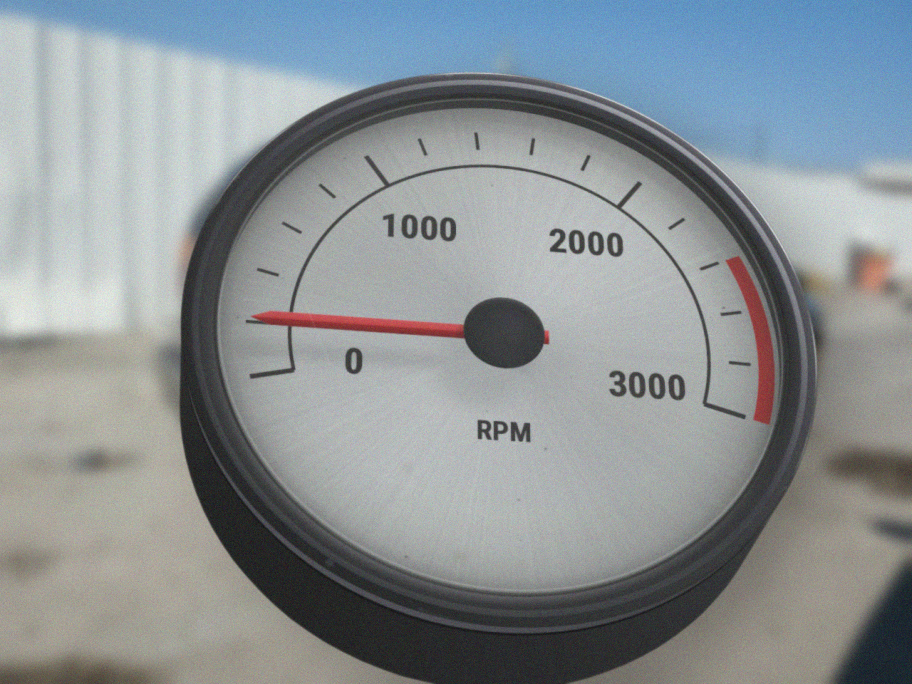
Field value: 200 rpm
